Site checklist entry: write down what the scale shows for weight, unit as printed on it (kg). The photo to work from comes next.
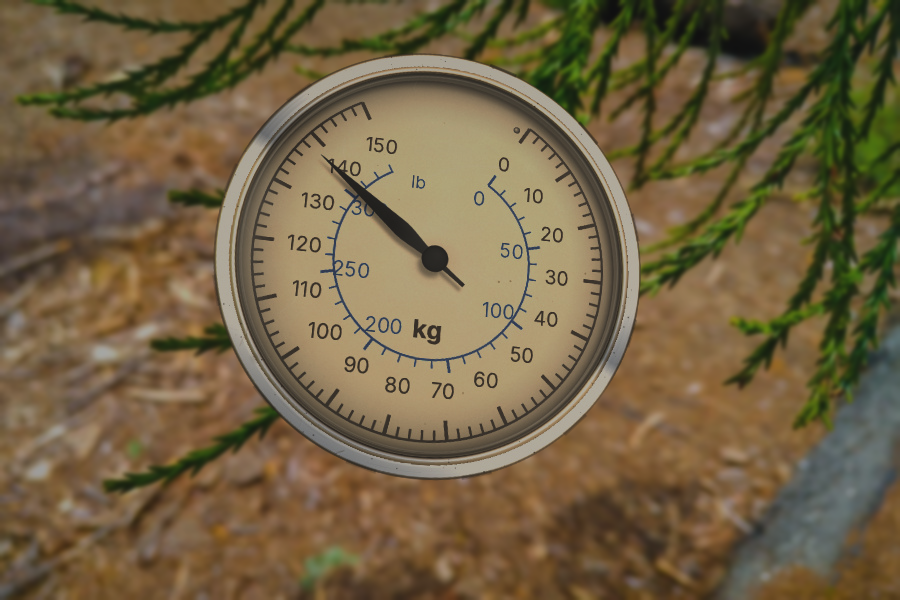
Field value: 138 kg
